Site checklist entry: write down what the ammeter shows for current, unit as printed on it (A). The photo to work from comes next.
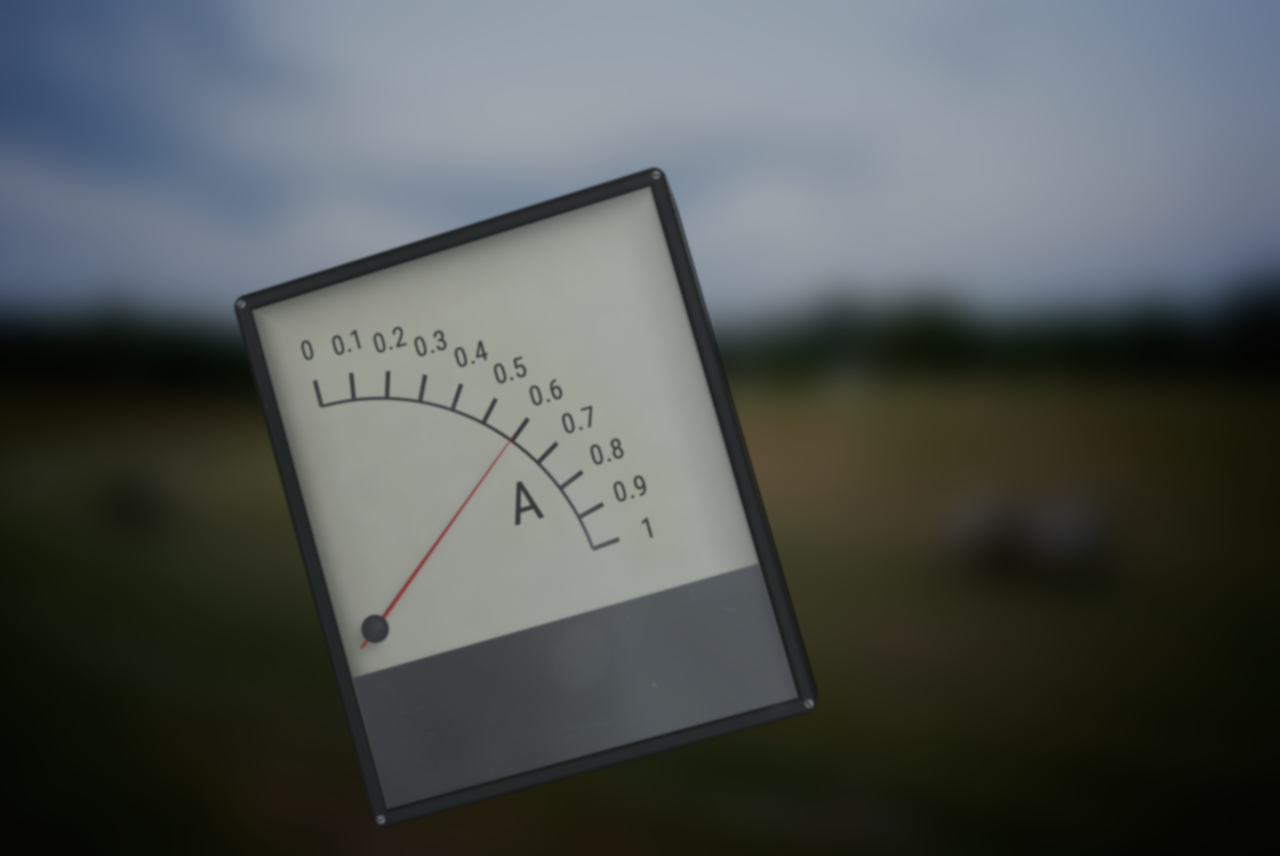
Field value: 0.6 A
